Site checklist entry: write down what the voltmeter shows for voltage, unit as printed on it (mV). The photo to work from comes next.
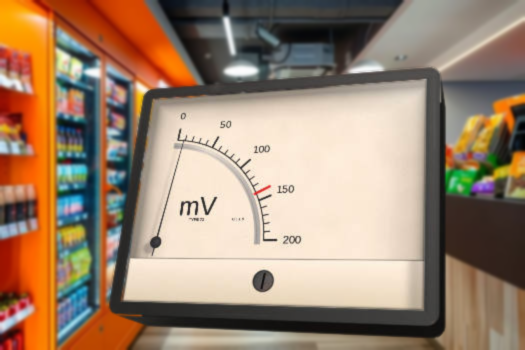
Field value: 10 mV
